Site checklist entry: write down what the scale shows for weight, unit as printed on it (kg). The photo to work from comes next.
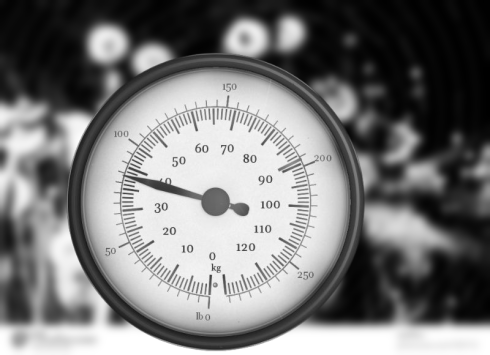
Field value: 38 kg
